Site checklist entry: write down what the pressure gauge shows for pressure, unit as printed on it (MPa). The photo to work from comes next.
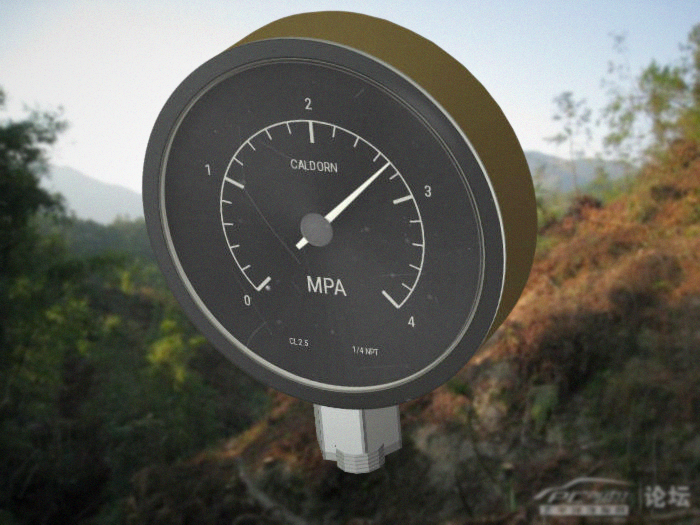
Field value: 2.7 MPa
